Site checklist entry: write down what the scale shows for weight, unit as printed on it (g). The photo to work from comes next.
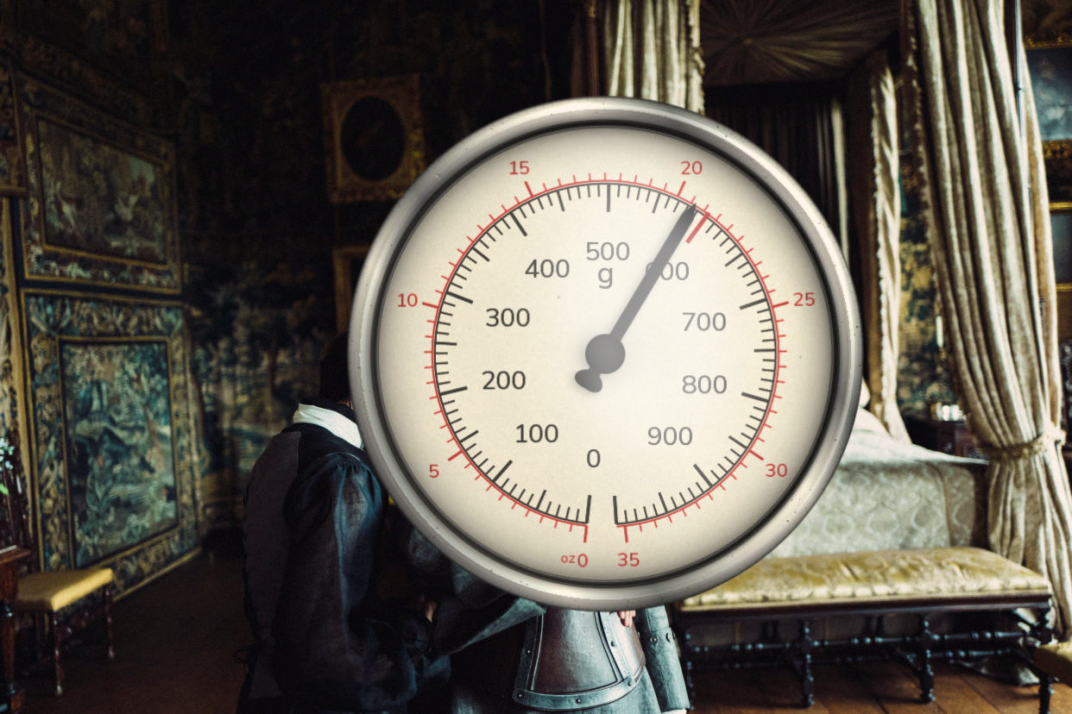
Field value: 585 g
